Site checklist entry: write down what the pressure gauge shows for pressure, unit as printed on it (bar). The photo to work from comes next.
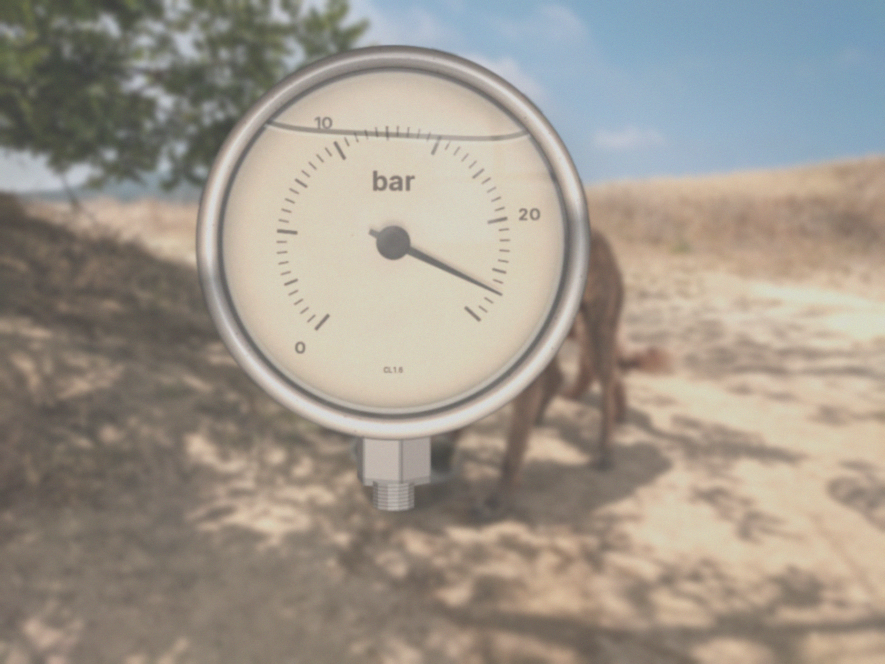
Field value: 23.5 bar
